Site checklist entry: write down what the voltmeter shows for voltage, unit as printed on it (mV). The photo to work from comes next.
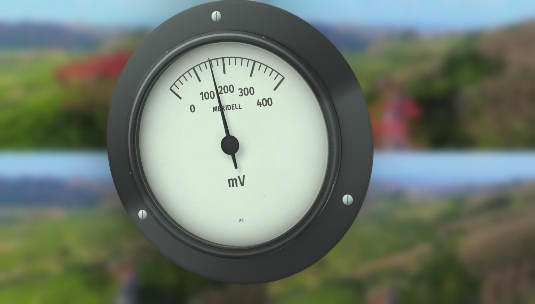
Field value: 160 mV
